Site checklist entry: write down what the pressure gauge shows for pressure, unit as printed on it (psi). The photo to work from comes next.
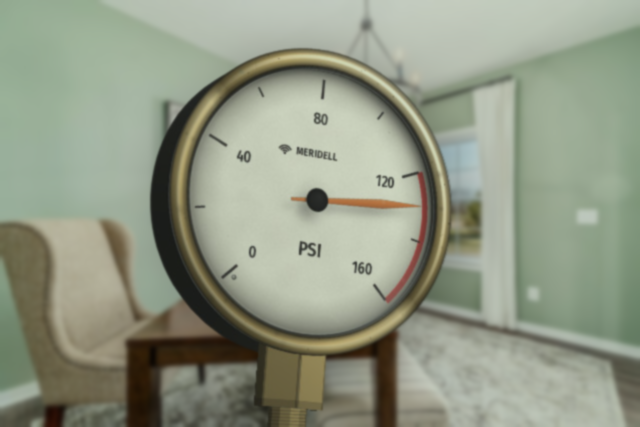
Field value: 130 psi
